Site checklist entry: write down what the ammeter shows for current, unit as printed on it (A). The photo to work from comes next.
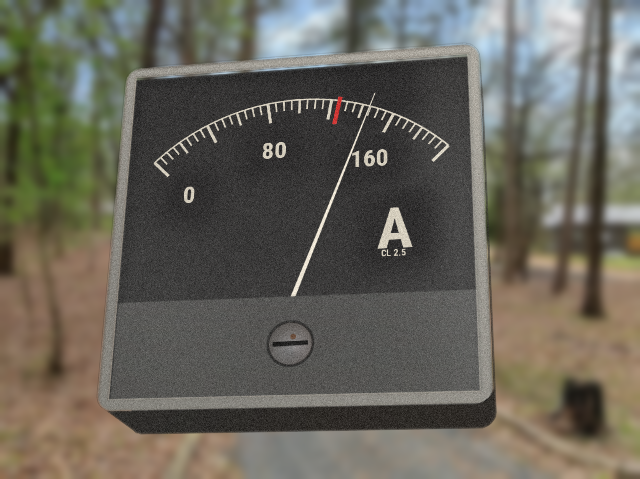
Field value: 145 A
